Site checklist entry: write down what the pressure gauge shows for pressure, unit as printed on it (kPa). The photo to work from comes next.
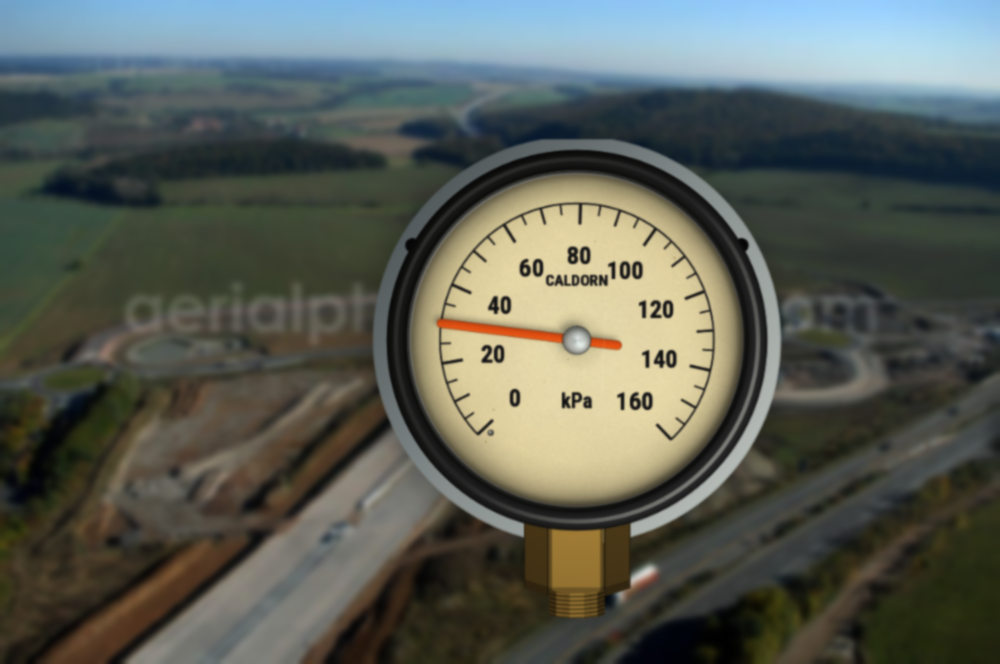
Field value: 30 kPa
